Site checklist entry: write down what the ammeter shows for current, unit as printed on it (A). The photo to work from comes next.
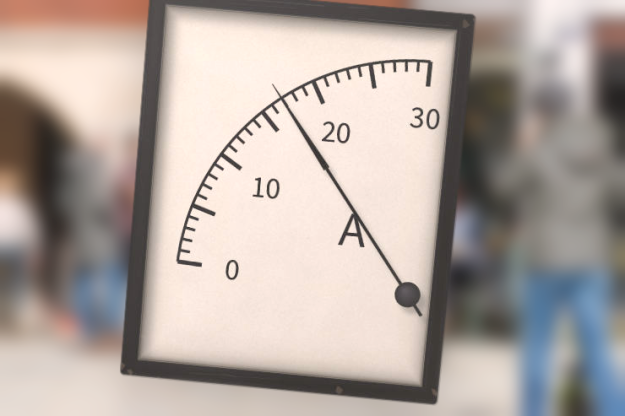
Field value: 17 A
